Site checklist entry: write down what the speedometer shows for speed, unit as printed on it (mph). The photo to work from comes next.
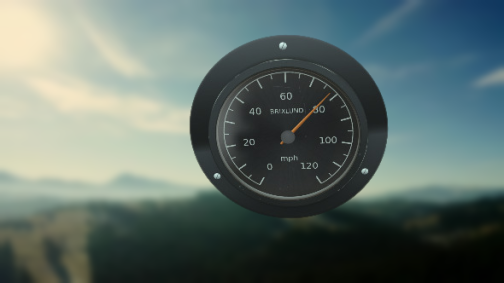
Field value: 77.5 mph
